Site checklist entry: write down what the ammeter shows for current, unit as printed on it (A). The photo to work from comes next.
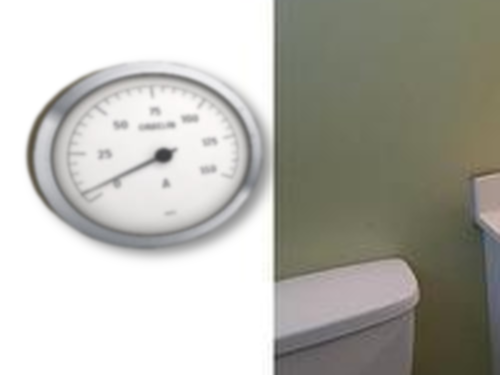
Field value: 5 A
